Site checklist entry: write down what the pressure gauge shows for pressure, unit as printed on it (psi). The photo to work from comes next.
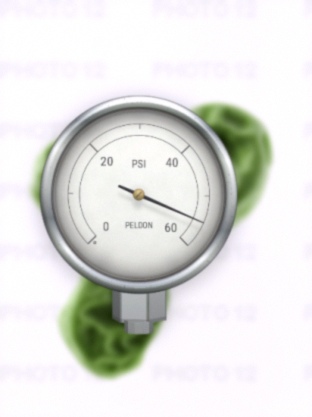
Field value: 55 psi
